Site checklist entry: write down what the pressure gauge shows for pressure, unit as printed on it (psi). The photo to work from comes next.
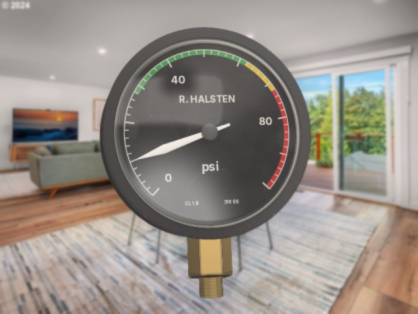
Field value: 10 psi
